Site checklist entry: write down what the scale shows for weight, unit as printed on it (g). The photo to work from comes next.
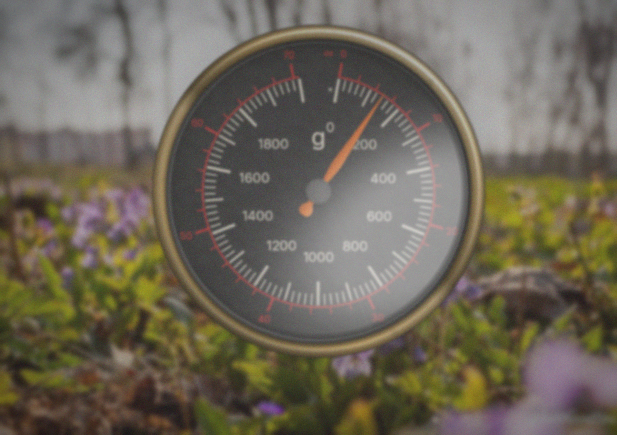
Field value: 140 g
